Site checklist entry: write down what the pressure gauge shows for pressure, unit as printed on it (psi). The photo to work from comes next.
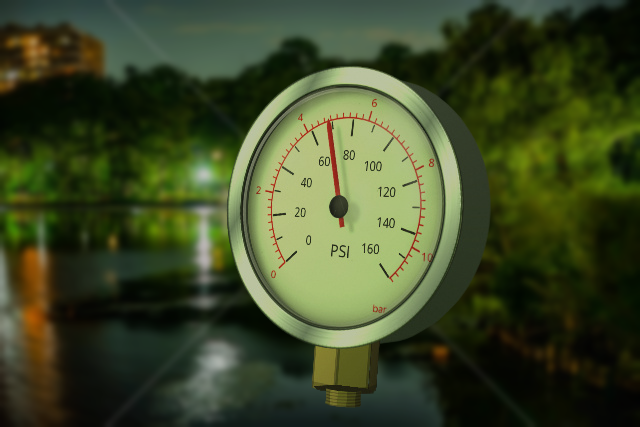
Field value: 70 psi
